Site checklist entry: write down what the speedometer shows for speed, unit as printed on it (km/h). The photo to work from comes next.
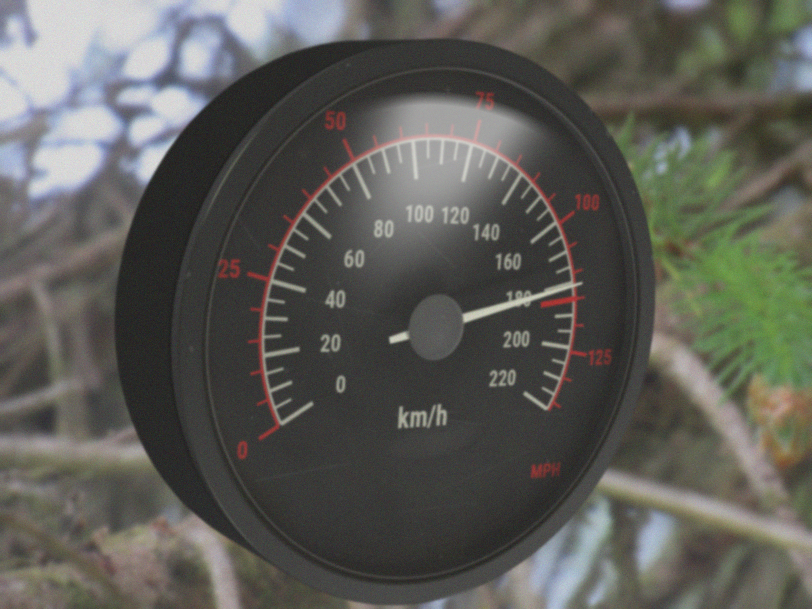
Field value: 180 km/h
